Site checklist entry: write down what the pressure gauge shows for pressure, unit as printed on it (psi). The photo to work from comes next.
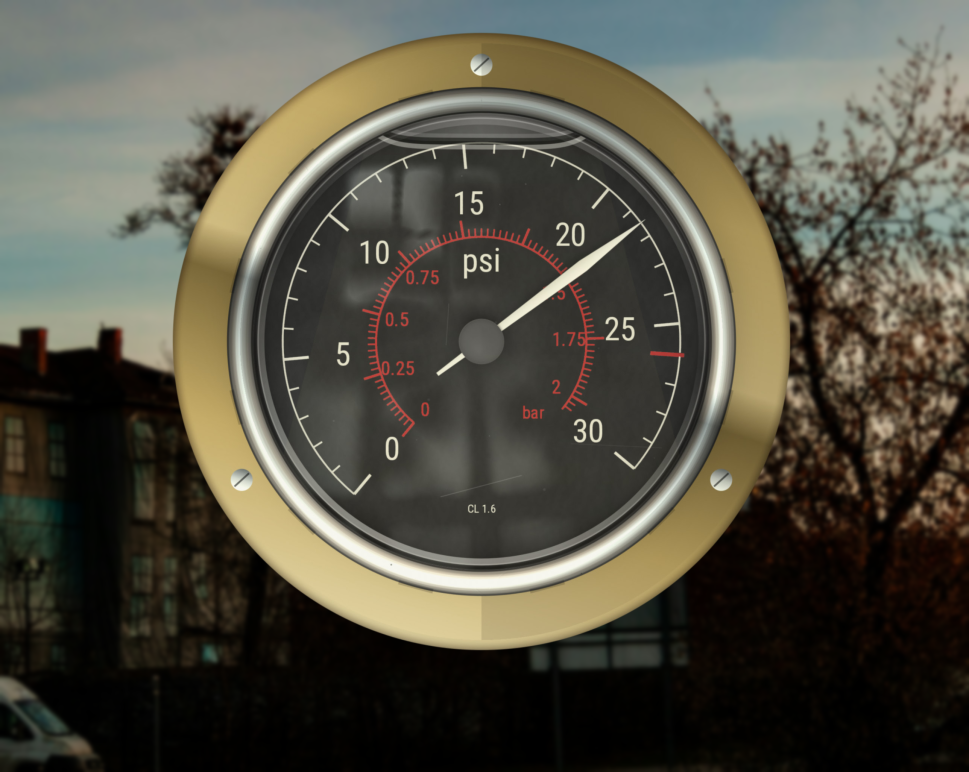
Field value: 21.5 psi
